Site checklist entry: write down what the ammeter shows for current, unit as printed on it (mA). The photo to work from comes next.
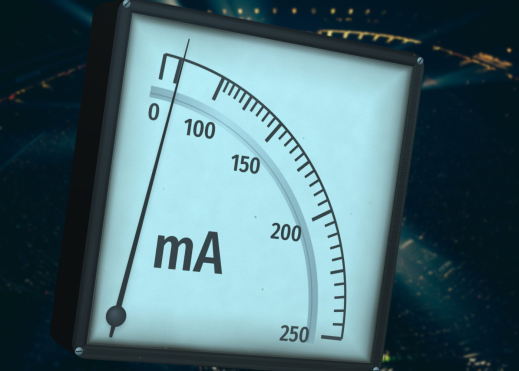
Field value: 50 mA
